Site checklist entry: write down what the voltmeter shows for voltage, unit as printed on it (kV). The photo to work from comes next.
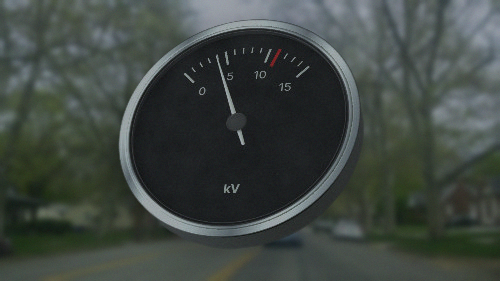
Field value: 4 kV
